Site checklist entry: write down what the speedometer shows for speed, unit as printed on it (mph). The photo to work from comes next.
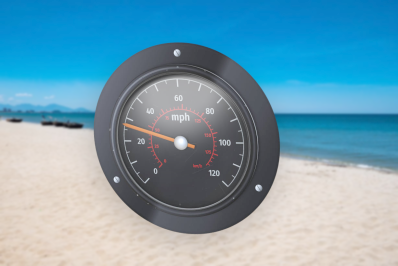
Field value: 27.5 mph
